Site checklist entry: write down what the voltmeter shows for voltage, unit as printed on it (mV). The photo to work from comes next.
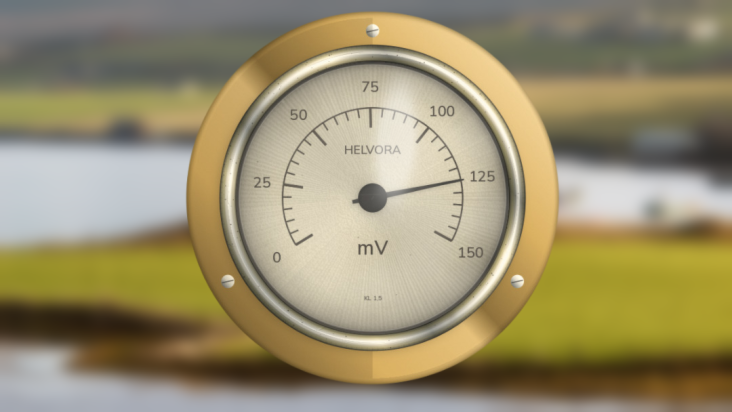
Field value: 125 mV
